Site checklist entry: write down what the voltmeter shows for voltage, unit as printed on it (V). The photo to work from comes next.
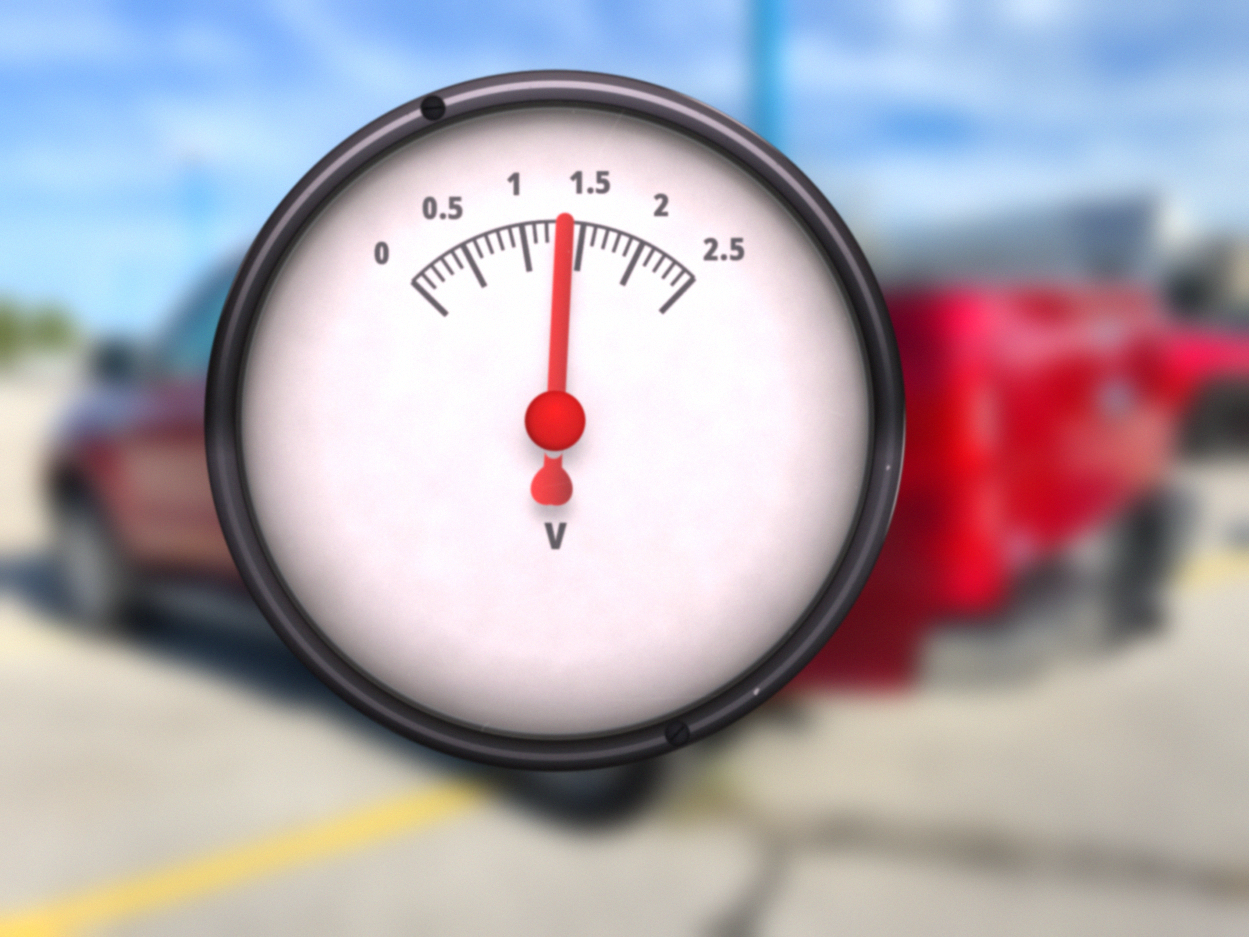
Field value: 1.35 V
